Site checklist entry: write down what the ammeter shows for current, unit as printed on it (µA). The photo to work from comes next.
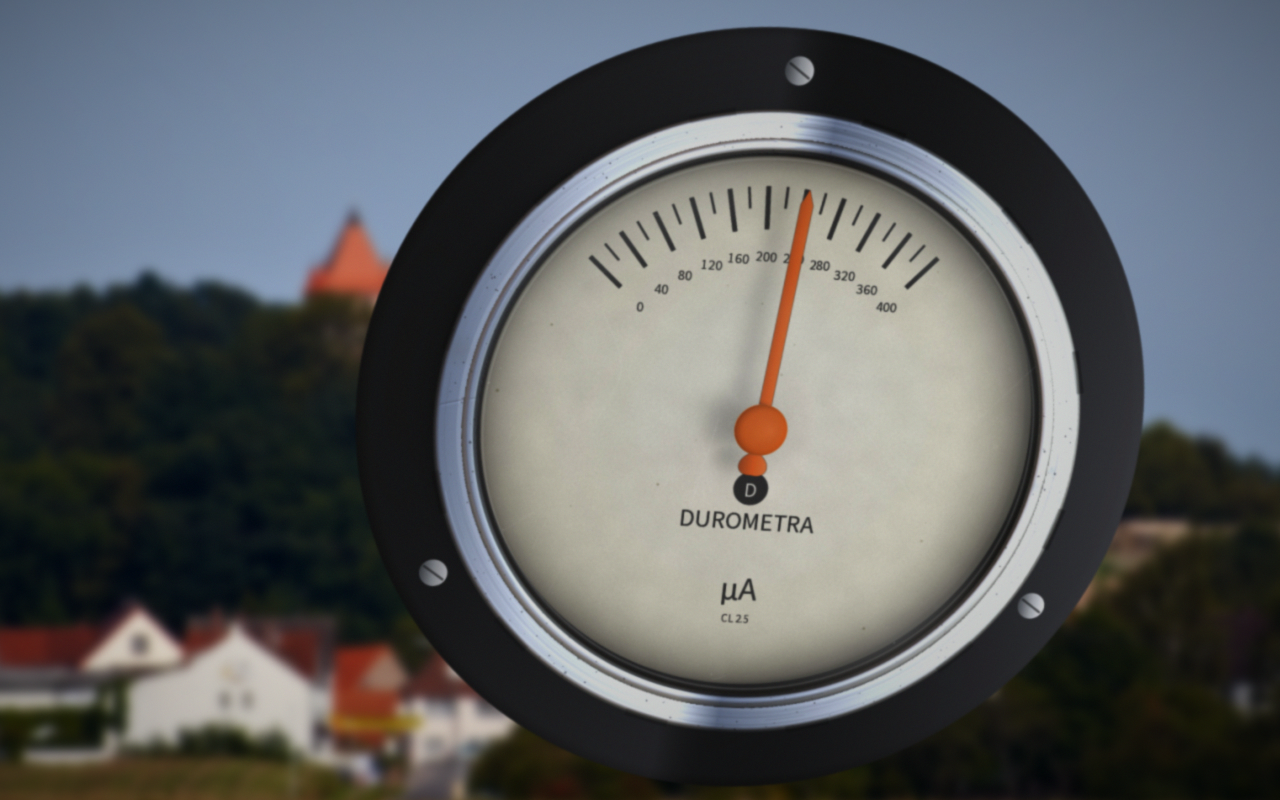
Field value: 240 µA
